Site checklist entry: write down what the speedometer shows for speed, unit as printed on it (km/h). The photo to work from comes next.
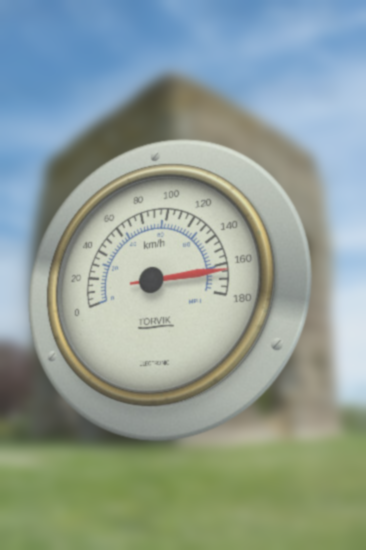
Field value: 165 km/h
